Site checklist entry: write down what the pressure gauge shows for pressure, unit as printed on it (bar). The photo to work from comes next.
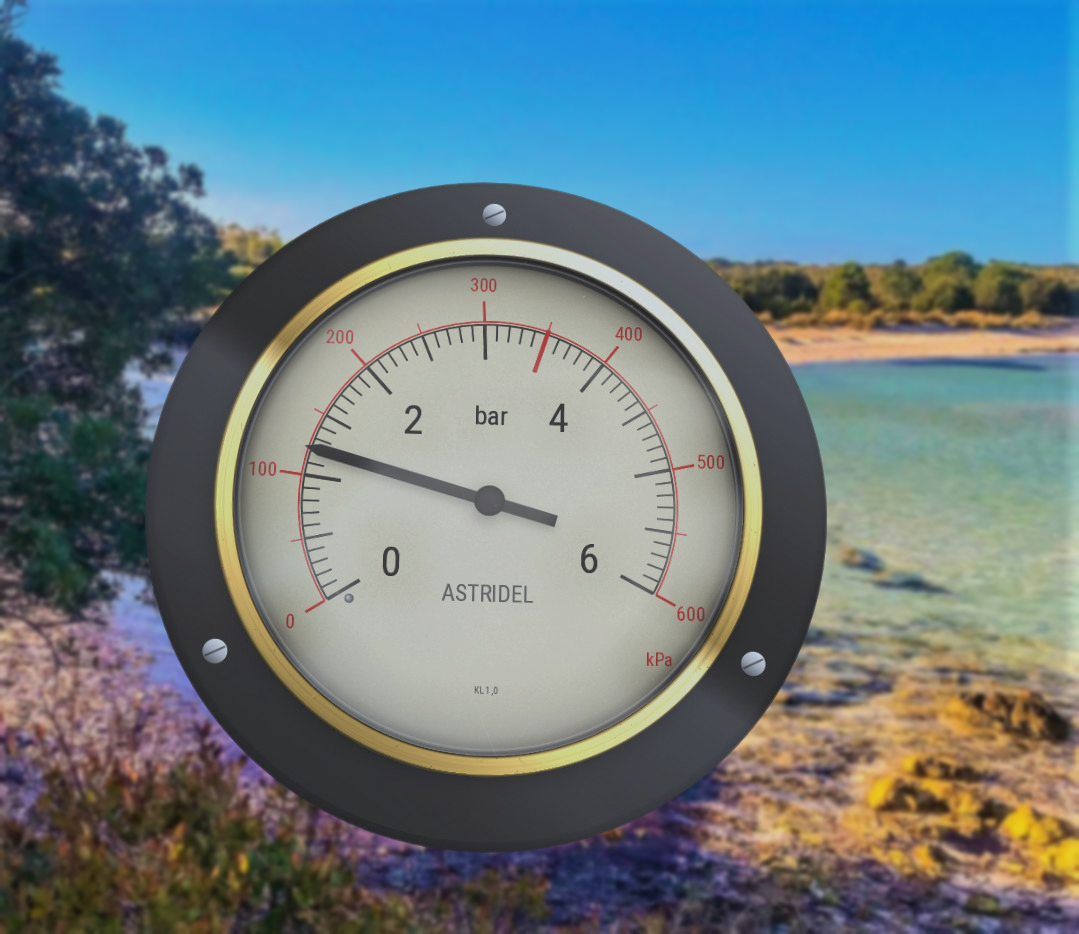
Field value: 1.2 bar
